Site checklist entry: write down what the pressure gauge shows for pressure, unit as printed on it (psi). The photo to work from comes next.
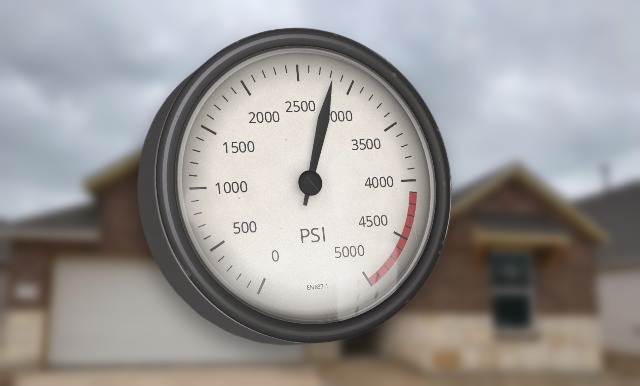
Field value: 2800 psi
